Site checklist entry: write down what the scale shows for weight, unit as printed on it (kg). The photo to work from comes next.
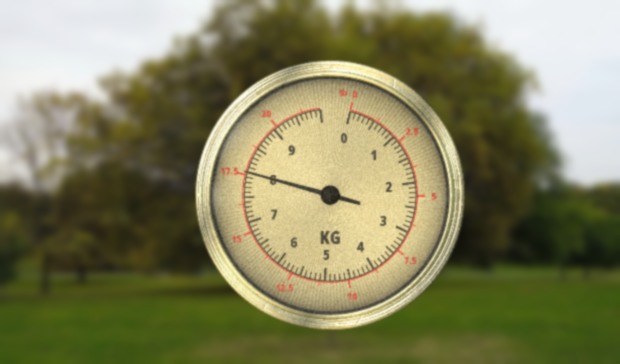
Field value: 8 kg
